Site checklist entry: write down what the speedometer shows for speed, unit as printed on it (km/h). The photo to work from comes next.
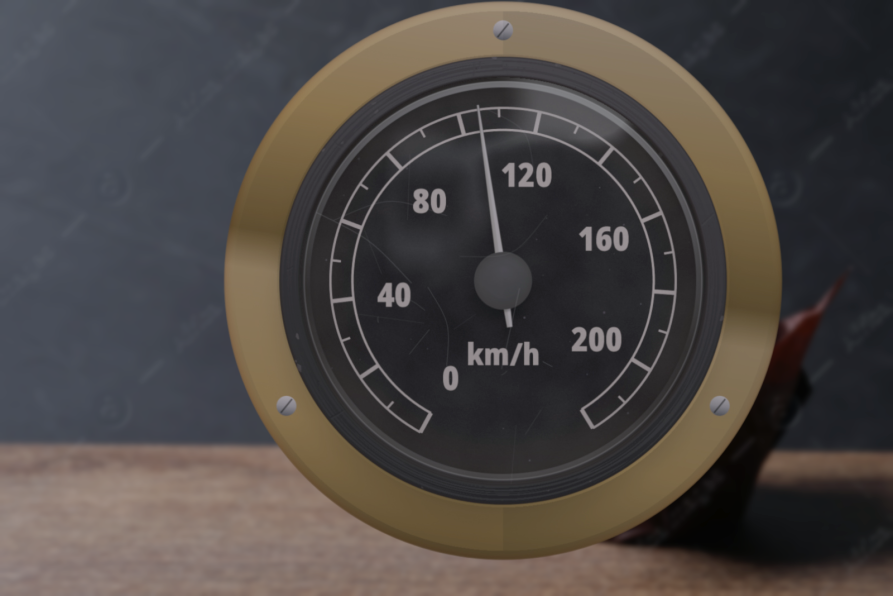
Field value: 105 km/h
